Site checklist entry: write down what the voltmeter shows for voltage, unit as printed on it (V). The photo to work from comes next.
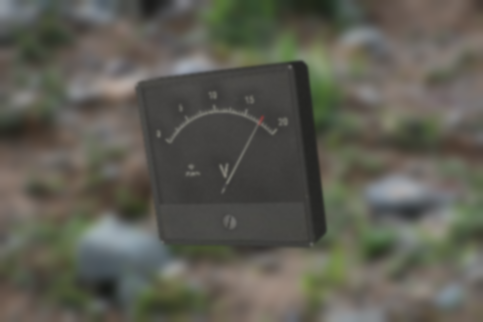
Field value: 17.5 V
